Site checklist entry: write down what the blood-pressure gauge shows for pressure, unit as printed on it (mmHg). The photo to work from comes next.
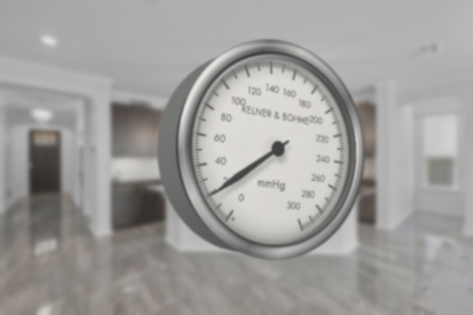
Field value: 20 mmHg
